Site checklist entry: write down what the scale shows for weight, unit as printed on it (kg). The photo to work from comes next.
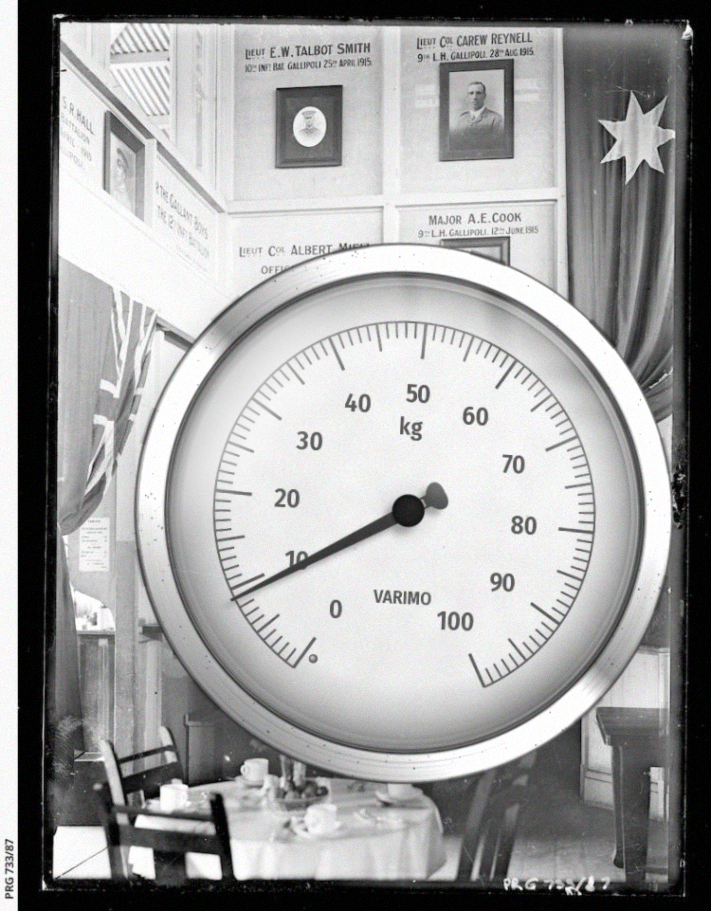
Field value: 9 kg
